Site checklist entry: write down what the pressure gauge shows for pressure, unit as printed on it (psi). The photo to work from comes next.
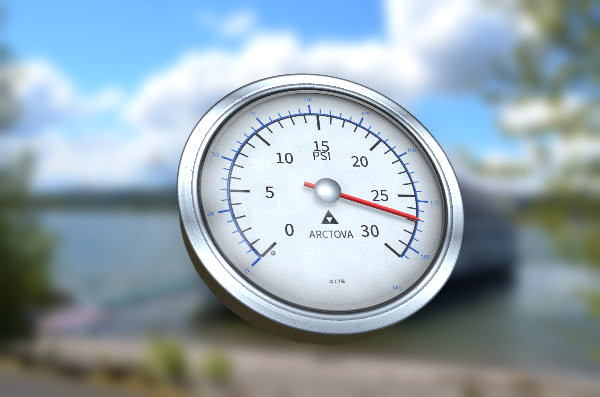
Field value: 27 psi
